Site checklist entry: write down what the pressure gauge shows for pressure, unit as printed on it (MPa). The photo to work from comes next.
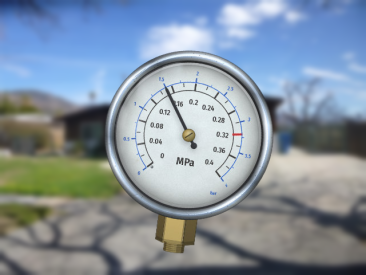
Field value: 0.15 MPa
